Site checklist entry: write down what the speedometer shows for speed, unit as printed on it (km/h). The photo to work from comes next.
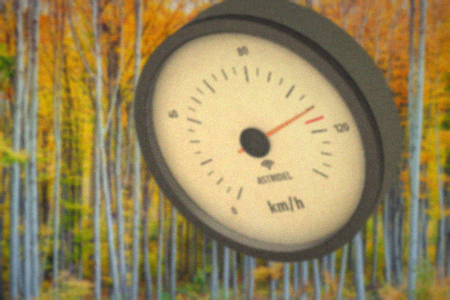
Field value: 110 km/h
